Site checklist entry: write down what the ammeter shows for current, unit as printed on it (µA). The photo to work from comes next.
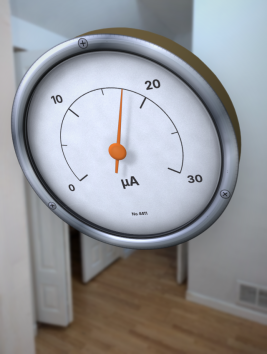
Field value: 17.5 µA
